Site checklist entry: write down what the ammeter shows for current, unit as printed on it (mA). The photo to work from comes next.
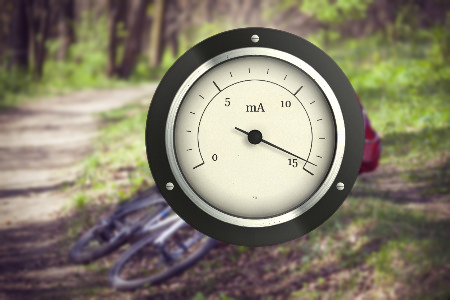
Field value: 14.5 mA
